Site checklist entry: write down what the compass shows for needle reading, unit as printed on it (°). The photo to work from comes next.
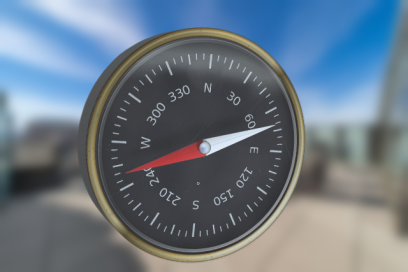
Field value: 250 °
